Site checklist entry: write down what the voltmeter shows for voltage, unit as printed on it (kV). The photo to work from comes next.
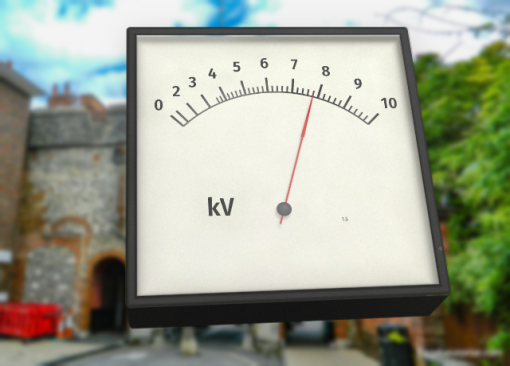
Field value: 7.8 kV
